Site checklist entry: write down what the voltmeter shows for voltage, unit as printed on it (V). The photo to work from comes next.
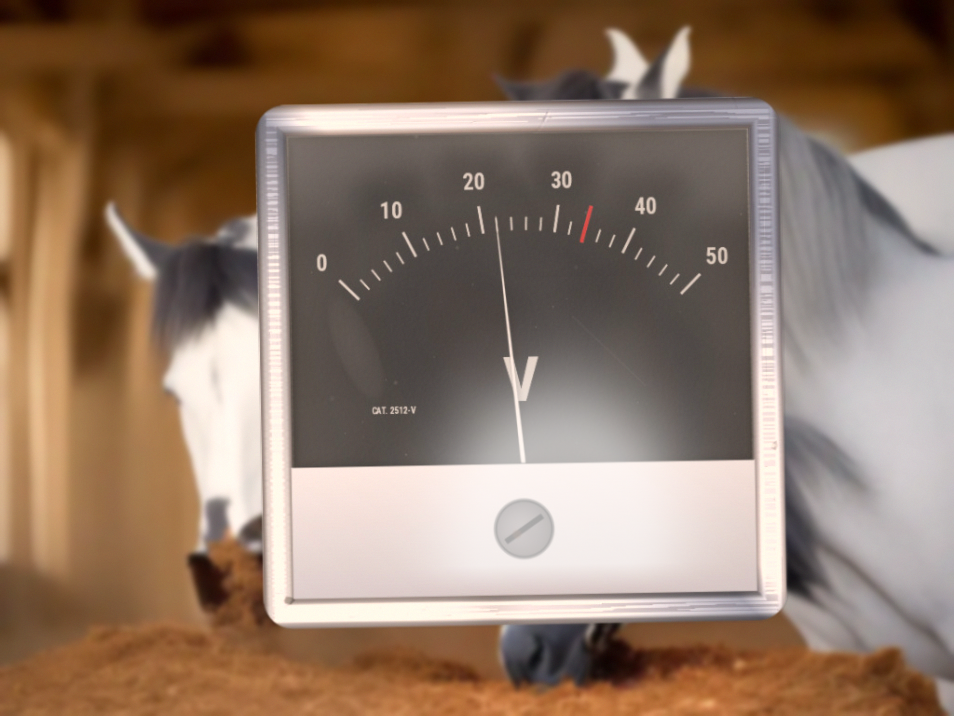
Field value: 22 V
